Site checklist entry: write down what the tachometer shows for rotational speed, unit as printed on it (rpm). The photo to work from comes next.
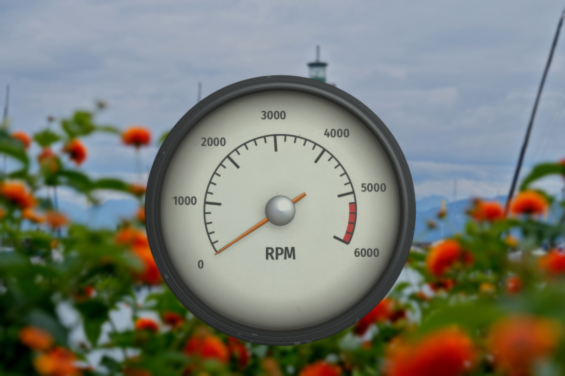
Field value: 0 rpm
